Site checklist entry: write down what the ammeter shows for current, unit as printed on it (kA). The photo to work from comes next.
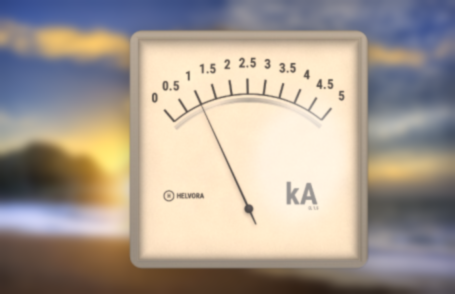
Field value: 1 kA
